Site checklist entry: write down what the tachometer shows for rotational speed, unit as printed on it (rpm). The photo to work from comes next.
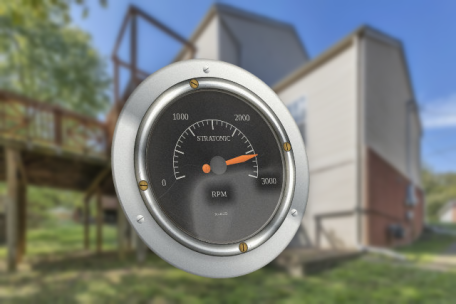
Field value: 2600 rpm
